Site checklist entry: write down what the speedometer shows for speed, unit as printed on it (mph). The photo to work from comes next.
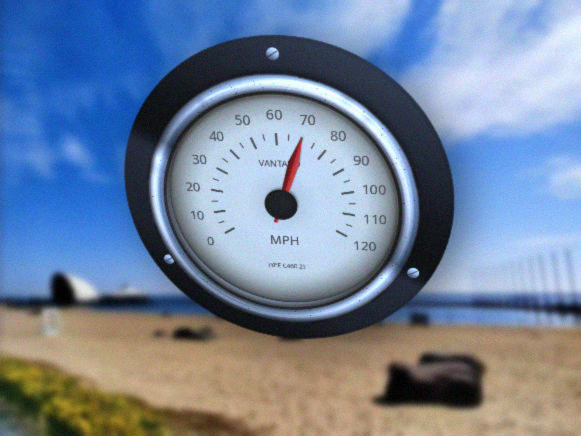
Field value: 70 mph
